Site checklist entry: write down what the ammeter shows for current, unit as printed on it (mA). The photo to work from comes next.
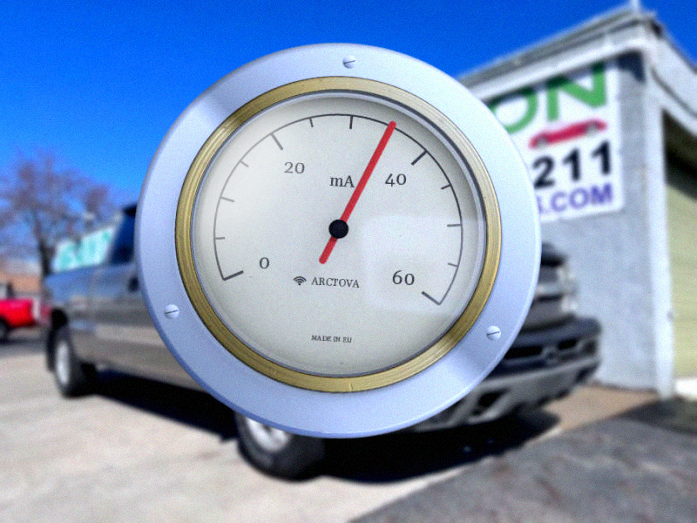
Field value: 35 mA
